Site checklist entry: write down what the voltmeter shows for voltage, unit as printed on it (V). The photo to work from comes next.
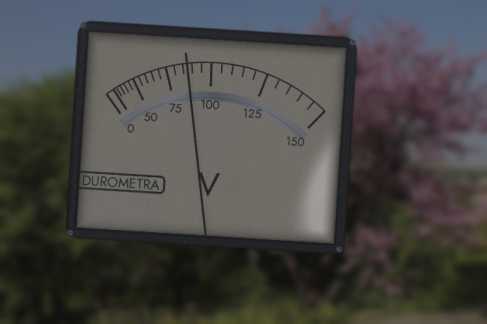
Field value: 87.5 V
